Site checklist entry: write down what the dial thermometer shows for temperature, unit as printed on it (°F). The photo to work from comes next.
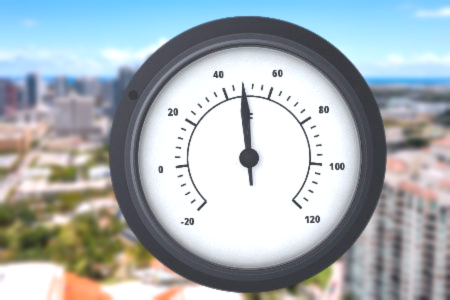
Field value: 48 °F
